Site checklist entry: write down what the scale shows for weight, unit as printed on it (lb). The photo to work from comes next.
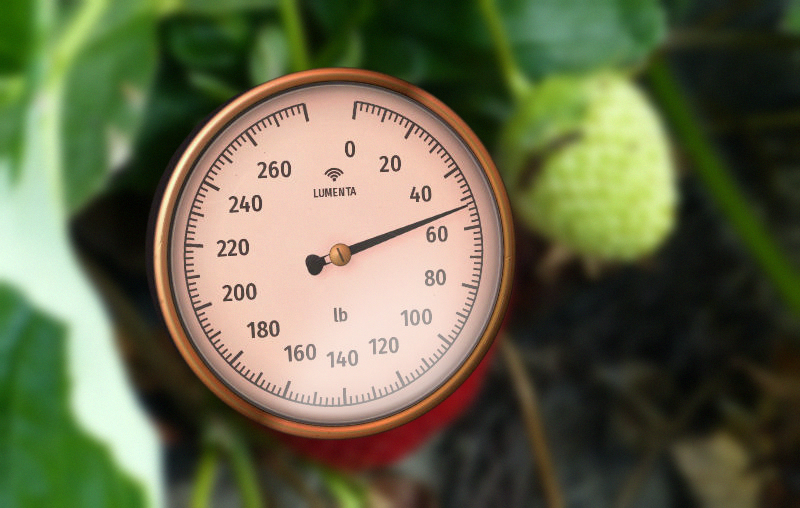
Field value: 52 lb
